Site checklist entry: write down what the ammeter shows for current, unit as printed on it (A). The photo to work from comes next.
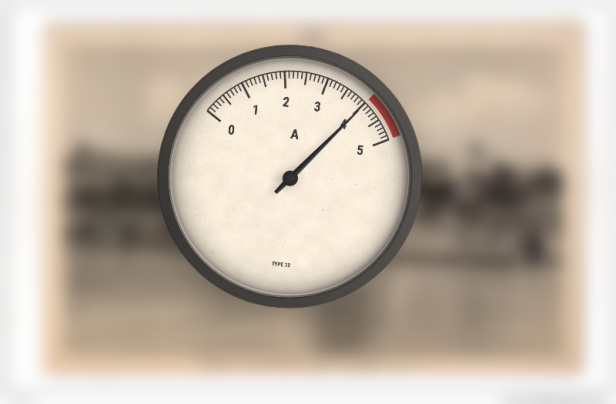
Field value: 4 A
